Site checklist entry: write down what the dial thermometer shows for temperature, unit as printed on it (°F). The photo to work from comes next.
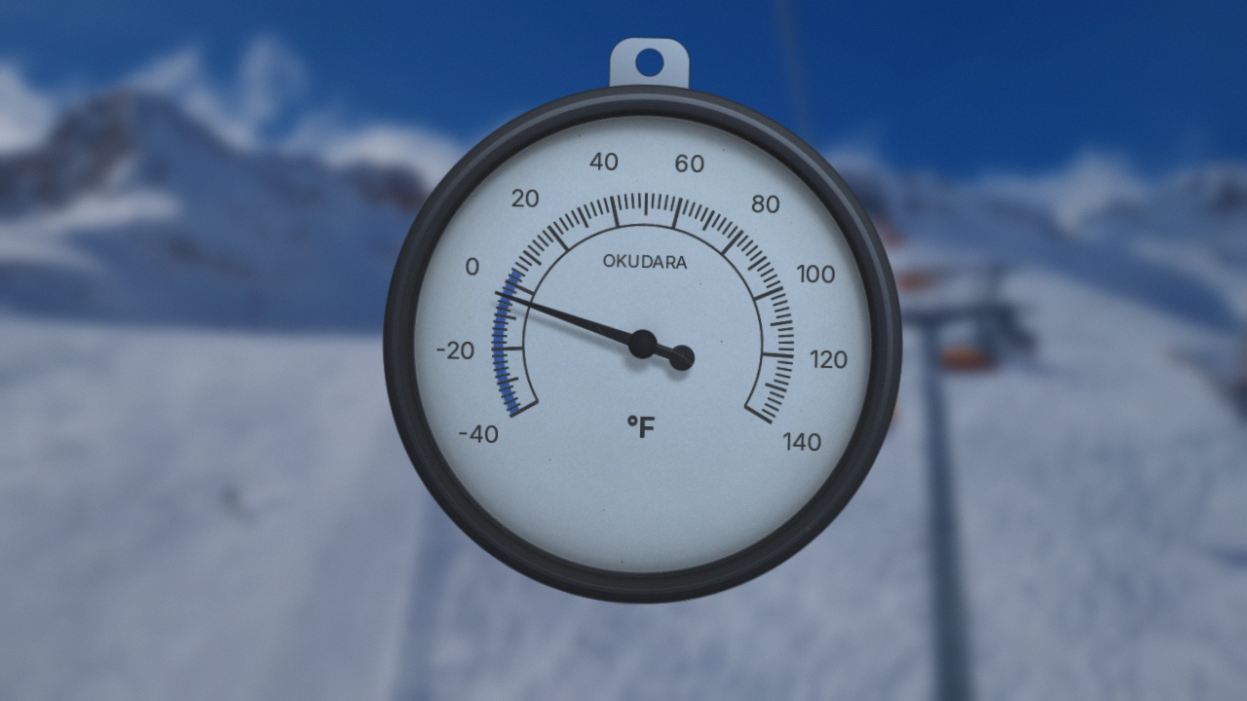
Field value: -4 °F
